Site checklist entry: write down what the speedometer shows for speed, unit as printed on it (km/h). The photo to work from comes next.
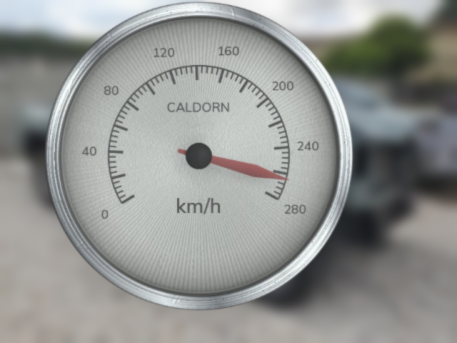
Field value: 264 km/h
